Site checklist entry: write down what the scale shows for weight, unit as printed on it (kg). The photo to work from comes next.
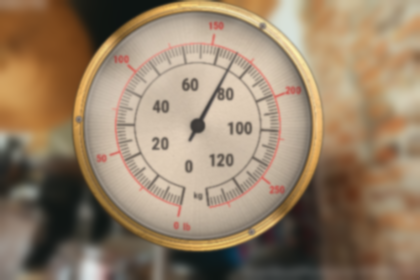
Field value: 75 kg
